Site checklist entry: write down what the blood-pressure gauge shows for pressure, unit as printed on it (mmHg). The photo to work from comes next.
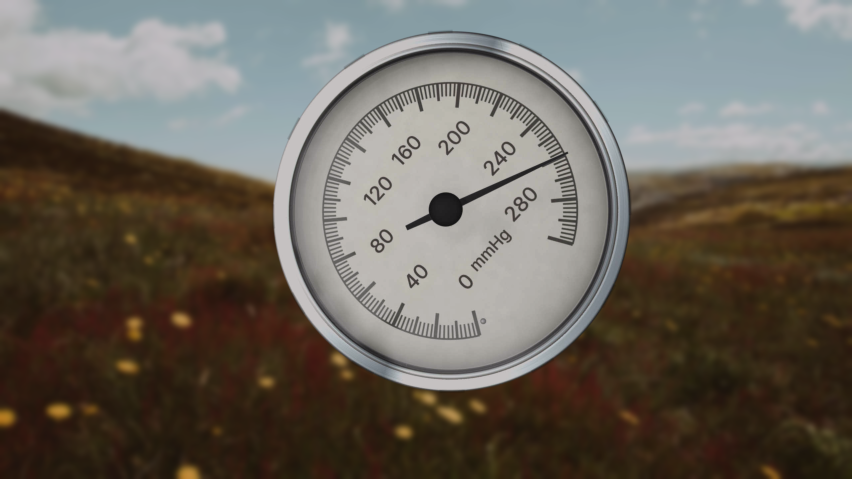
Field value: 260 mmHg
